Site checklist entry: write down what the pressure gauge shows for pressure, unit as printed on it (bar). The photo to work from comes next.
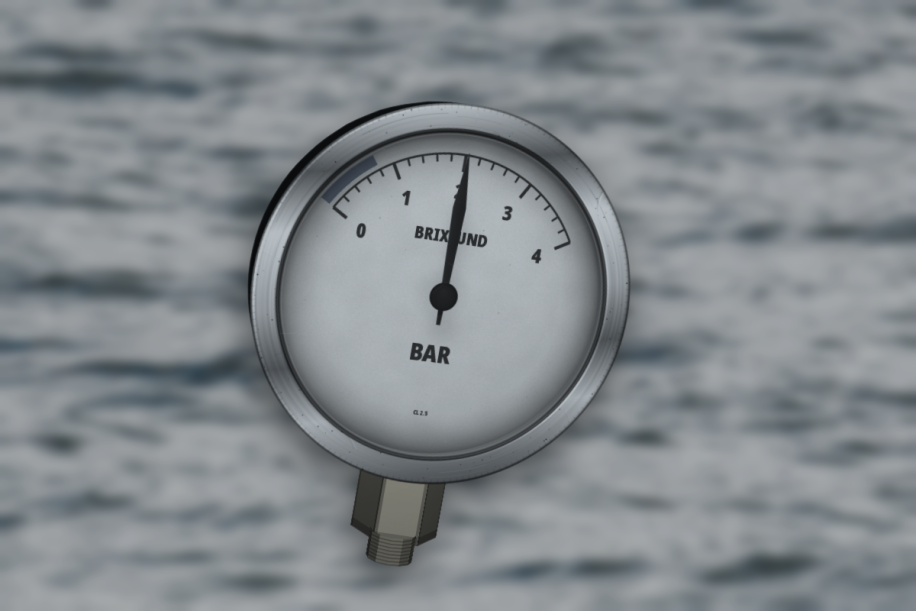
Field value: 2 bar
